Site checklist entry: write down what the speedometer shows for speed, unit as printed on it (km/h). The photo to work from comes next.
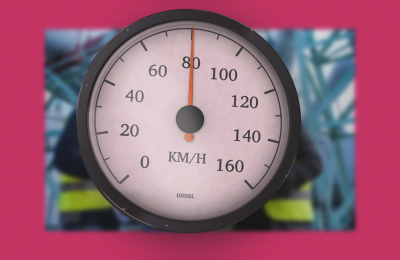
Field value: 80 km/h
